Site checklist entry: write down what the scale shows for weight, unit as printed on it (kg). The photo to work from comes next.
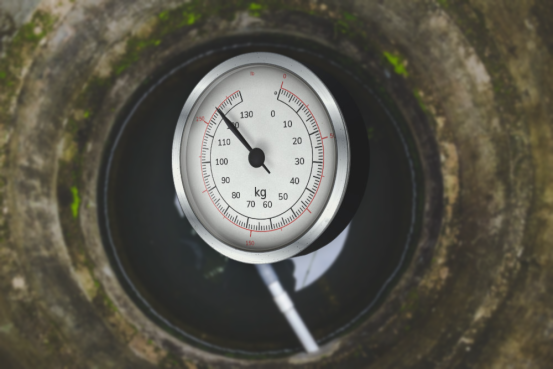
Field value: 120 kg
